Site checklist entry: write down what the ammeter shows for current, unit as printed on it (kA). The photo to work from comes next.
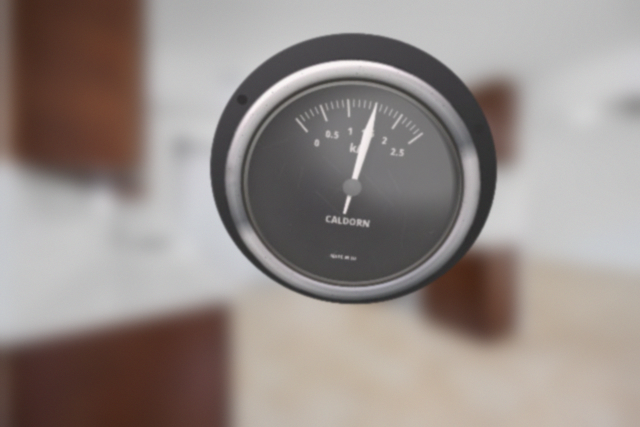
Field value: 1.5 kA
